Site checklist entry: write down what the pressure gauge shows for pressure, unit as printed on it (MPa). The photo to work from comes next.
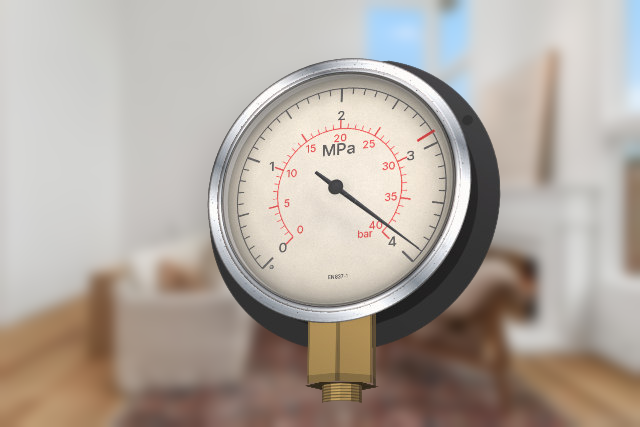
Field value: 3.9 MPa
